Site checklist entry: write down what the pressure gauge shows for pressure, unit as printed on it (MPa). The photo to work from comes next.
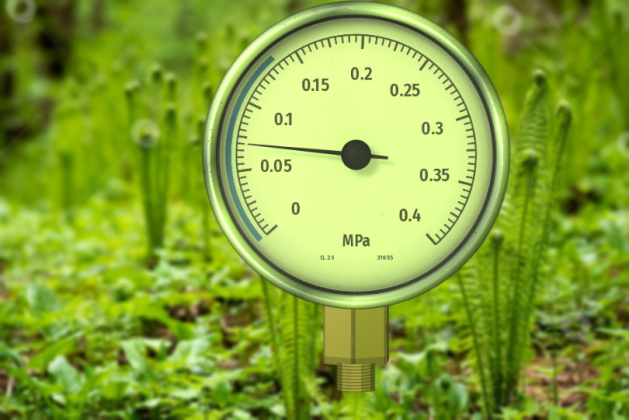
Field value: 0.07 MPa
